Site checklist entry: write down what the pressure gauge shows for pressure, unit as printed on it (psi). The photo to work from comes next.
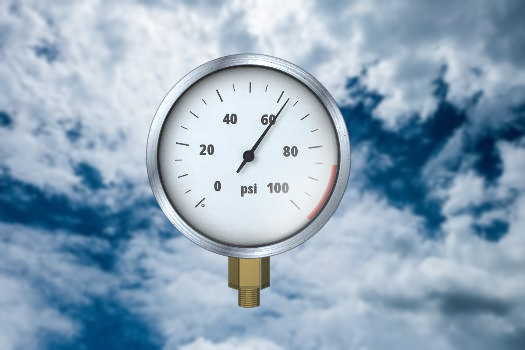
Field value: 62.5 psi
